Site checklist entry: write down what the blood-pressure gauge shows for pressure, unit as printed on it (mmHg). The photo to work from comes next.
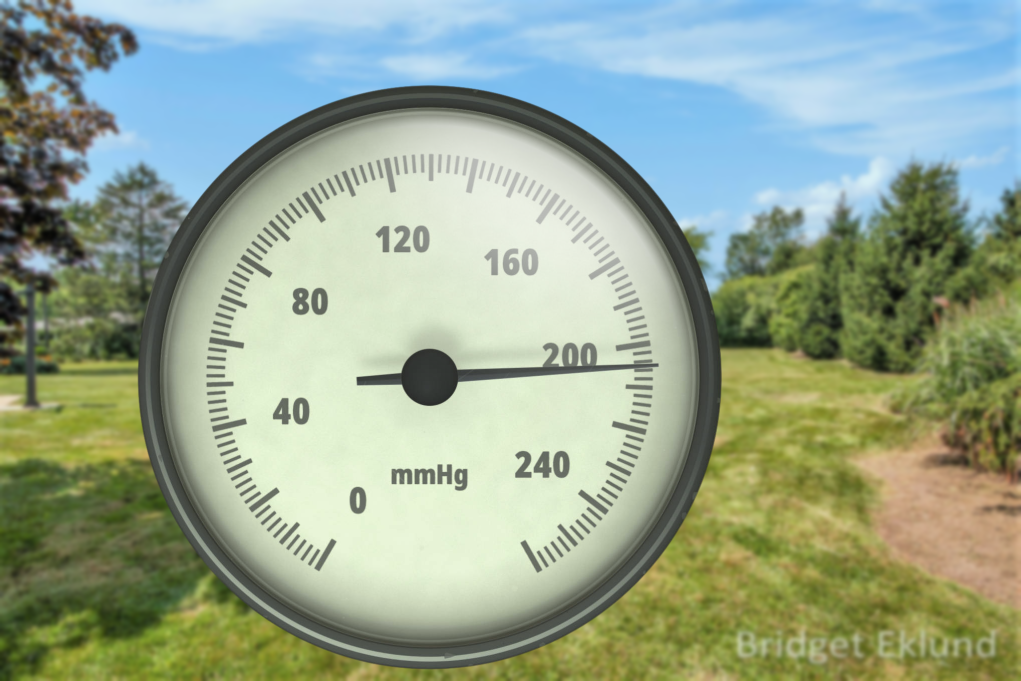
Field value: 205 mmHg
